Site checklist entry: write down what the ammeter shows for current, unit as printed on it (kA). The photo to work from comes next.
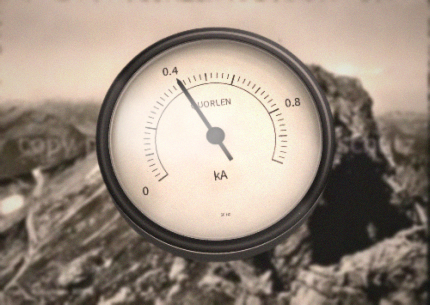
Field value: 0.4 kA
